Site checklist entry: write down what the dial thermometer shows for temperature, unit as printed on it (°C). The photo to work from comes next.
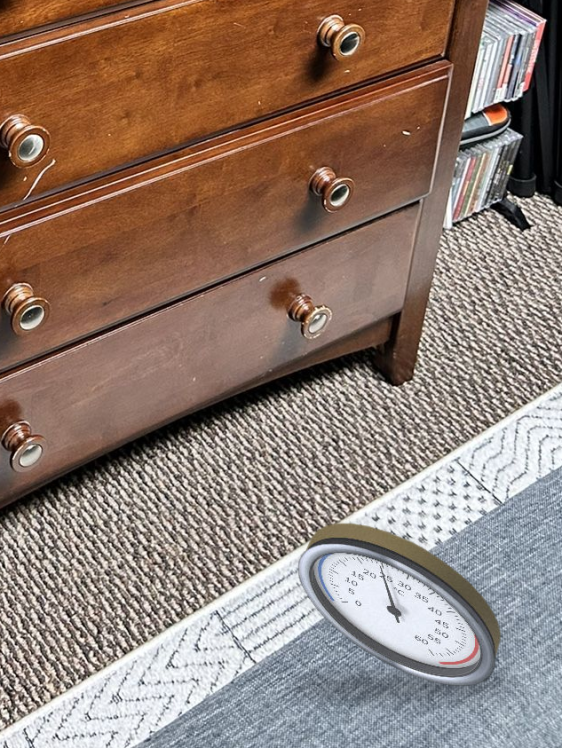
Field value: 25 °C
